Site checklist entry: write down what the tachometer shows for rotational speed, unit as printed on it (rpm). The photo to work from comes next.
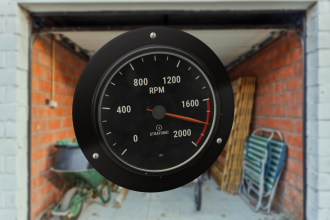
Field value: 1800 rpm
